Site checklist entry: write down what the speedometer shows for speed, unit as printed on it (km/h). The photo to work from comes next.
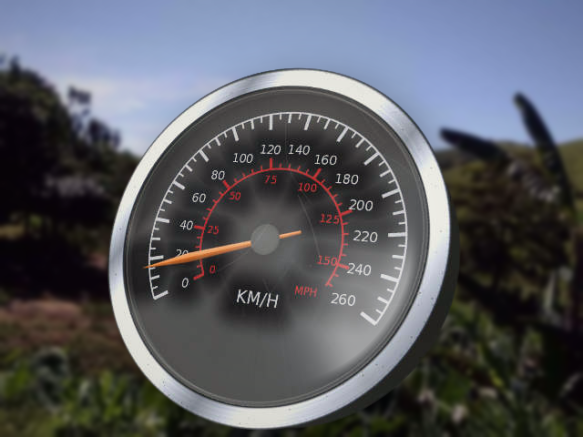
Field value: 15 km/h
